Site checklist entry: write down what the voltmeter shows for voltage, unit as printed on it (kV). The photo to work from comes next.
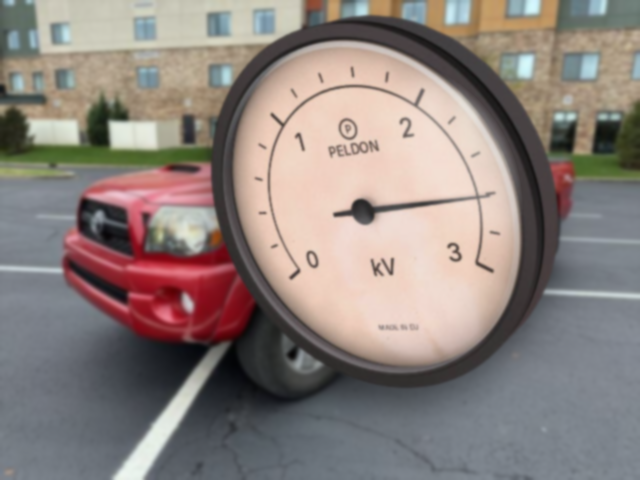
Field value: 2.6 kV
